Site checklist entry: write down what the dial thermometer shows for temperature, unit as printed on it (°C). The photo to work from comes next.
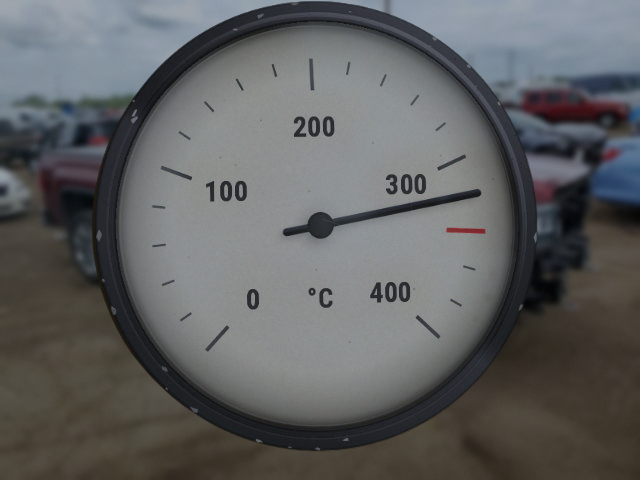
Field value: 320 °C
